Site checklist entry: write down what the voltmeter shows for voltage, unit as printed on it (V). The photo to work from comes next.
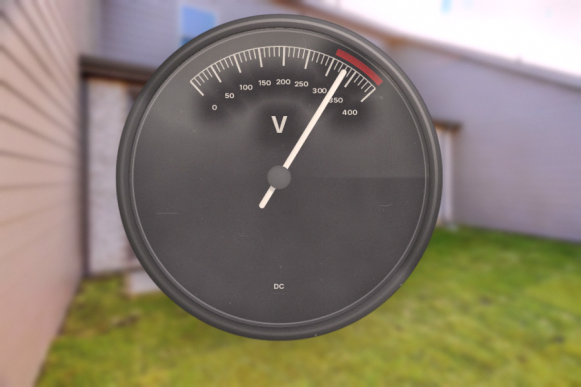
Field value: 330 V
